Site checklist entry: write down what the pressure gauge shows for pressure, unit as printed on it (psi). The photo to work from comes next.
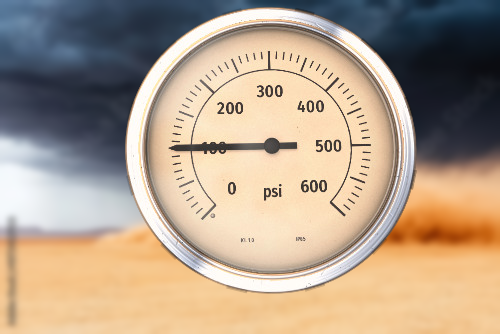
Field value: 100 psi
